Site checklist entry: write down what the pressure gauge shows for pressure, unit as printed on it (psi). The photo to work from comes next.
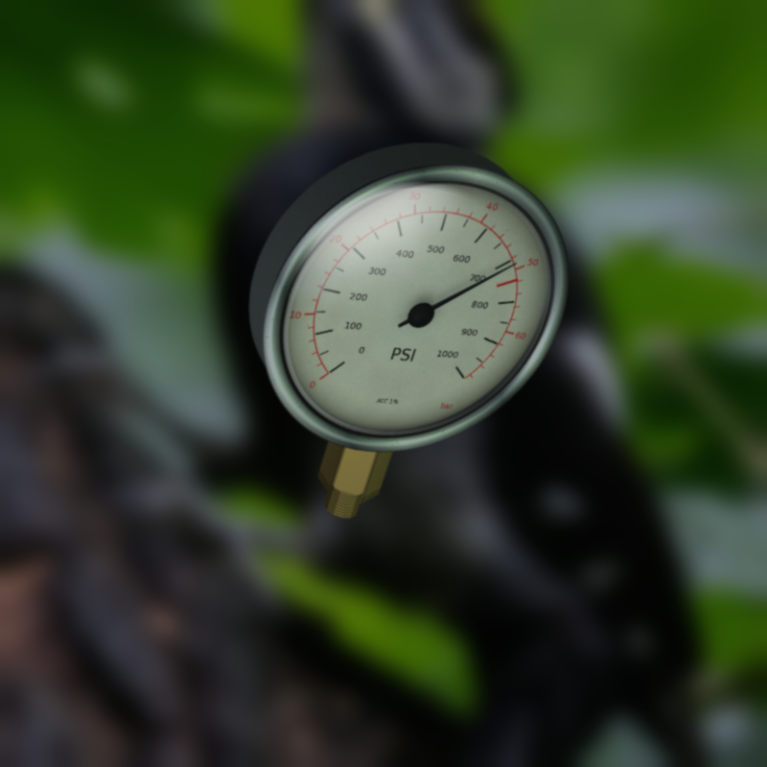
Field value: 700 psi
